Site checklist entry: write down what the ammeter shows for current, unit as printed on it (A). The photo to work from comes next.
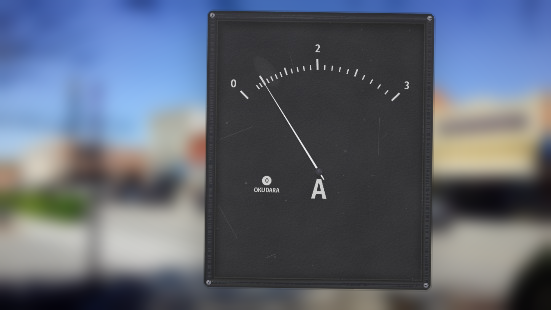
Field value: 1 A
